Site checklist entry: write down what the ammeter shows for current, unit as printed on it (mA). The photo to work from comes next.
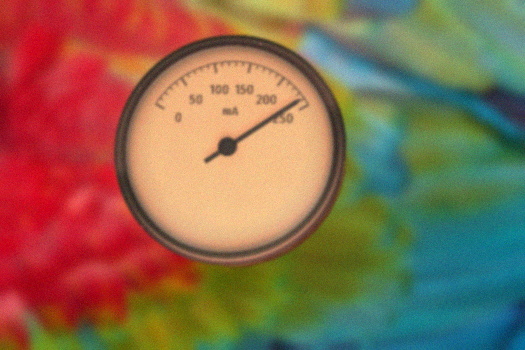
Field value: 240 mA
